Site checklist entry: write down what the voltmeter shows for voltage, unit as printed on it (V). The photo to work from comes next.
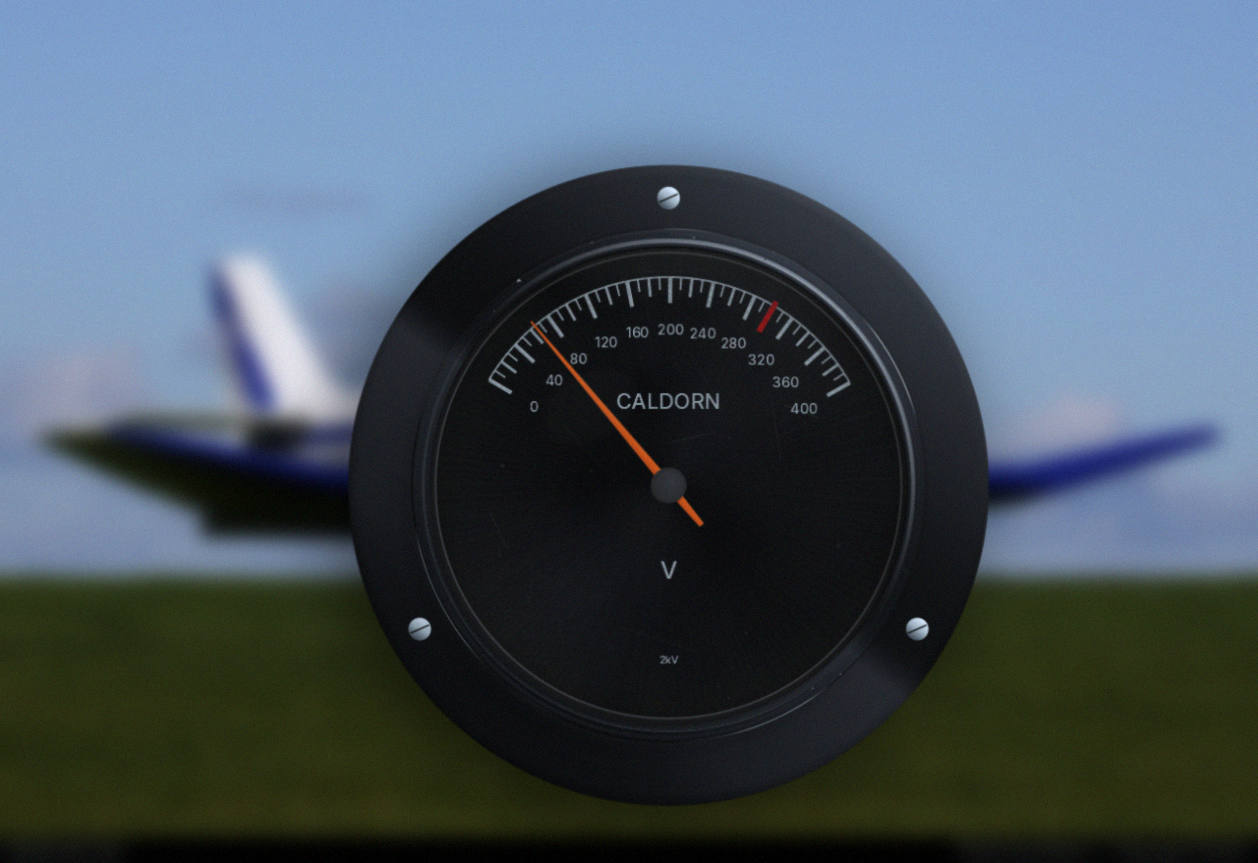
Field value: 65 V
